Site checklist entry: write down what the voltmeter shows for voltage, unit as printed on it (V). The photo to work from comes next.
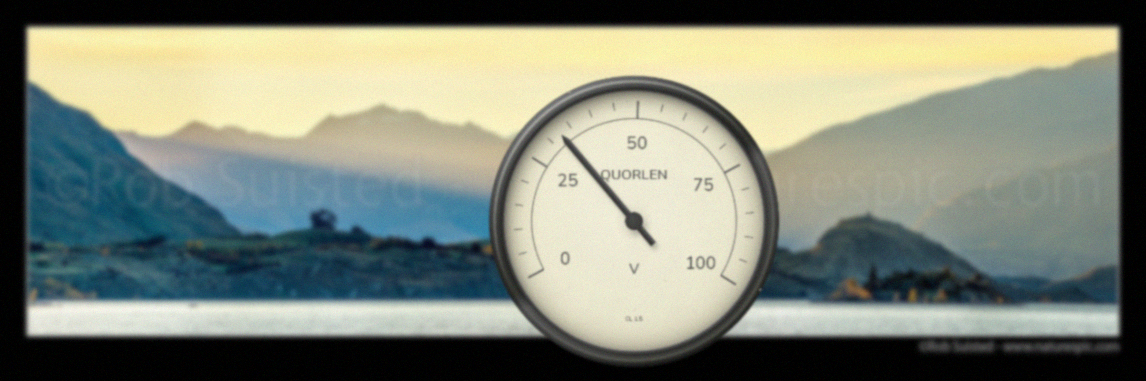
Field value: 32.5 V
